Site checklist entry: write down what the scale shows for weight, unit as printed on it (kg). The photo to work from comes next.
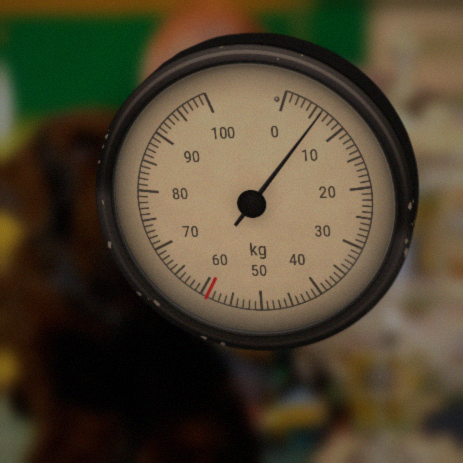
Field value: 6 kg
